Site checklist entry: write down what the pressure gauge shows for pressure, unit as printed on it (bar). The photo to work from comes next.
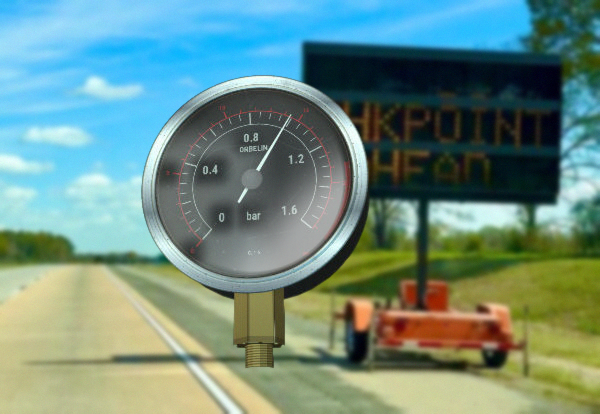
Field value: 1 bar
